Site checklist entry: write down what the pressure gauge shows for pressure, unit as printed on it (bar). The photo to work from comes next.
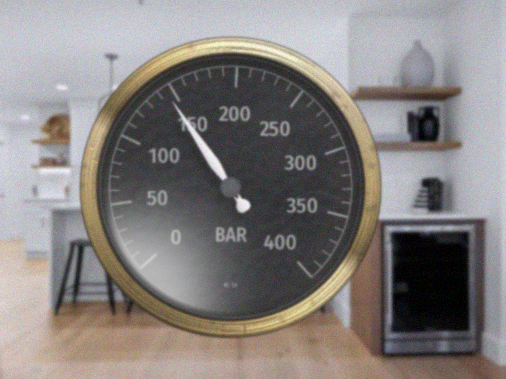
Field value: 145 bar
